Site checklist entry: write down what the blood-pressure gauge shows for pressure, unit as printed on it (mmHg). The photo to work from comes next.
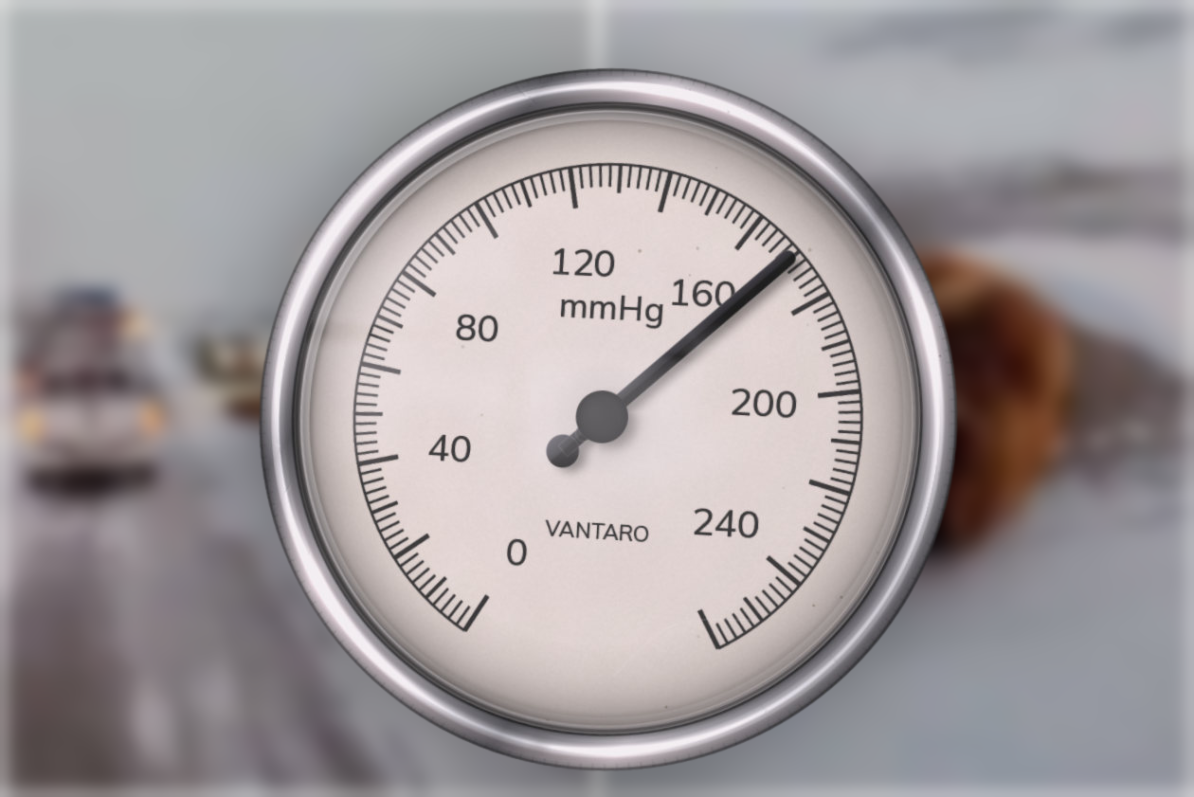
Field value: 170 mmHg
